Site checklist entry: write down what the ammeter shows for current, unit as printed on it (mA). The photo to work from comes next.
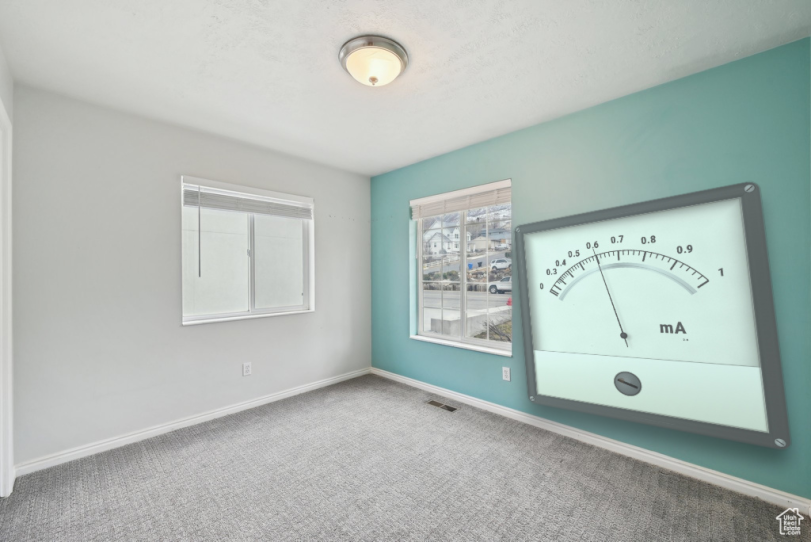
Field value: 0.6 mA
